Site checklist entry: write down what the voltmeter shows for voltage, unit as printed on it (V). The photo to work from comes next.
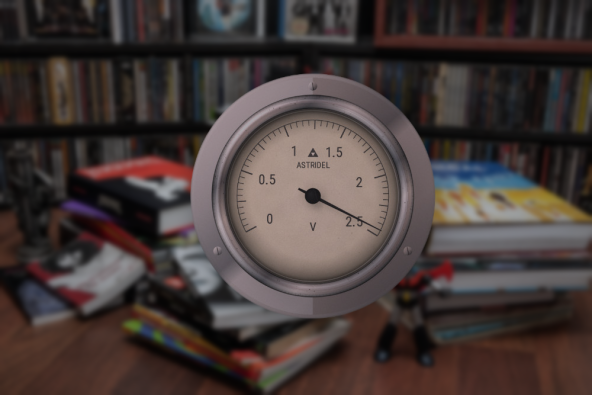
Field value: 2.45 V
